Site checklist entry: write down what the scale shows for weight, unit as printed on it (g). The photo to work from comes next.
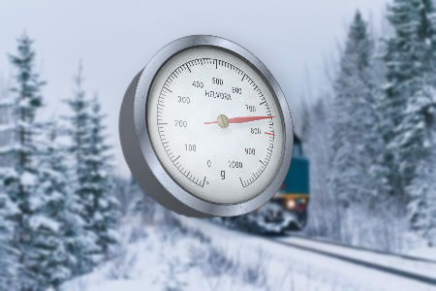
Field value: 750 g
